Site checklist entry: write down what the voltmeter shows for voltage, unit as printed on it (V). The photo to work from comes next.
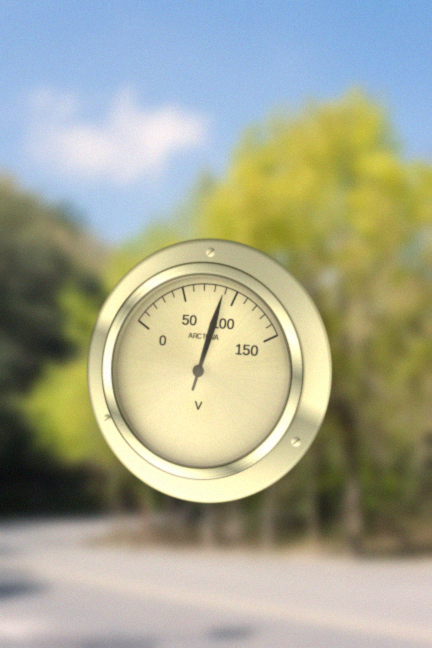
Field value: 90 V
